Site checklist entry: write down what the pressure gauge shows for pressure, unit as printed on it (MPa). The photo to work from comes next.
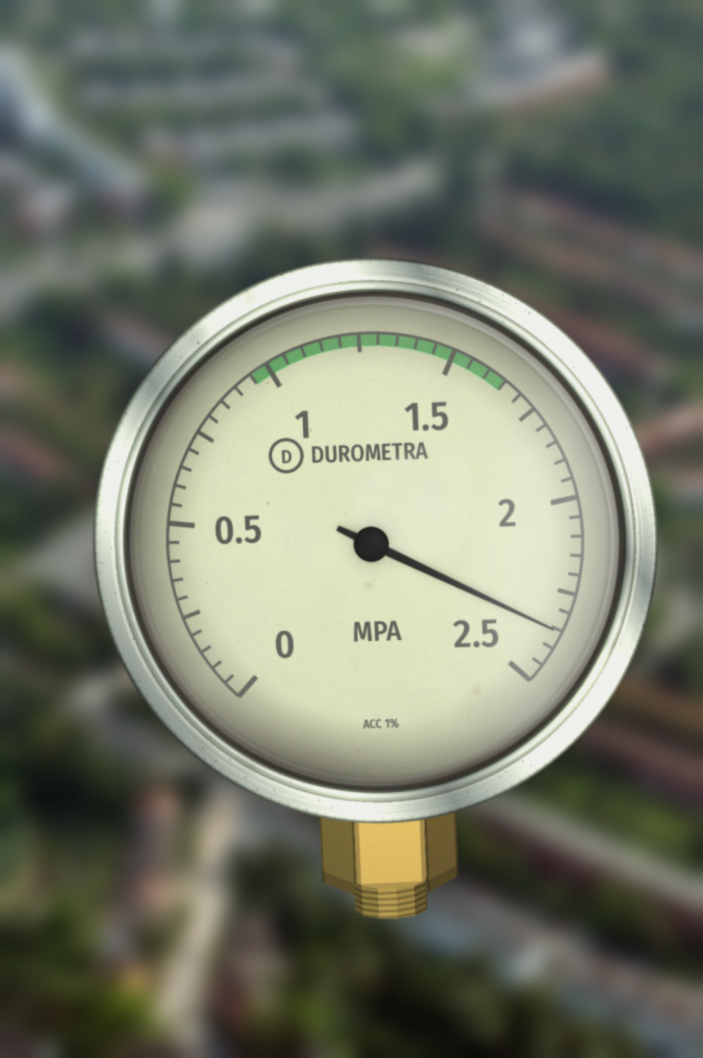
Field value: 2.35 MPa
